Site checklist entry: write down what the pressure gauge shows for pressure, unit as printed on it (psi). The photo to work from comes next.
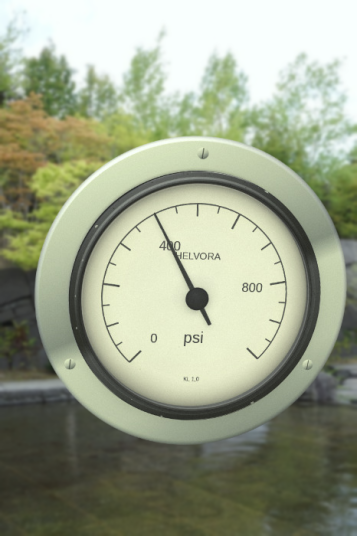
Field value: 400 psi
